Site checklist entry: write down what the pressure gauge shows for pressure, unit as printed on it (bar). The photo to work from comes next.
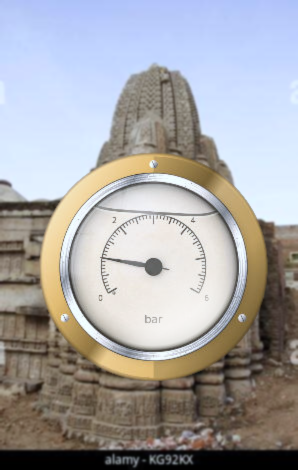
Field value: 1 bar
